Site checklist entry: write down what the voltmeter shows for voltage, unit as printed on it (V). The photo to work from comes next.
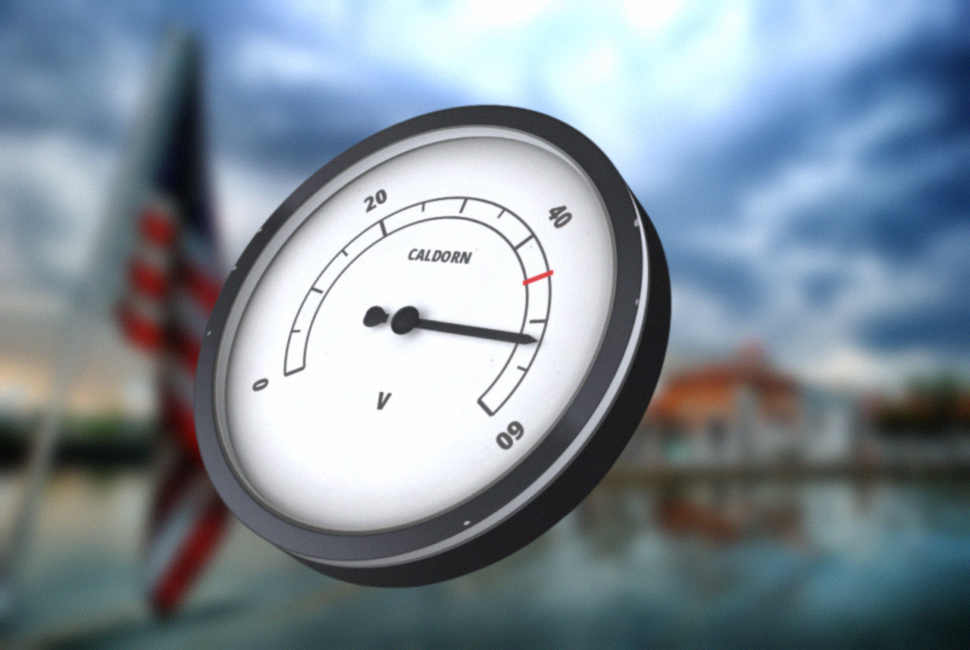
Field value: 52.5 V
